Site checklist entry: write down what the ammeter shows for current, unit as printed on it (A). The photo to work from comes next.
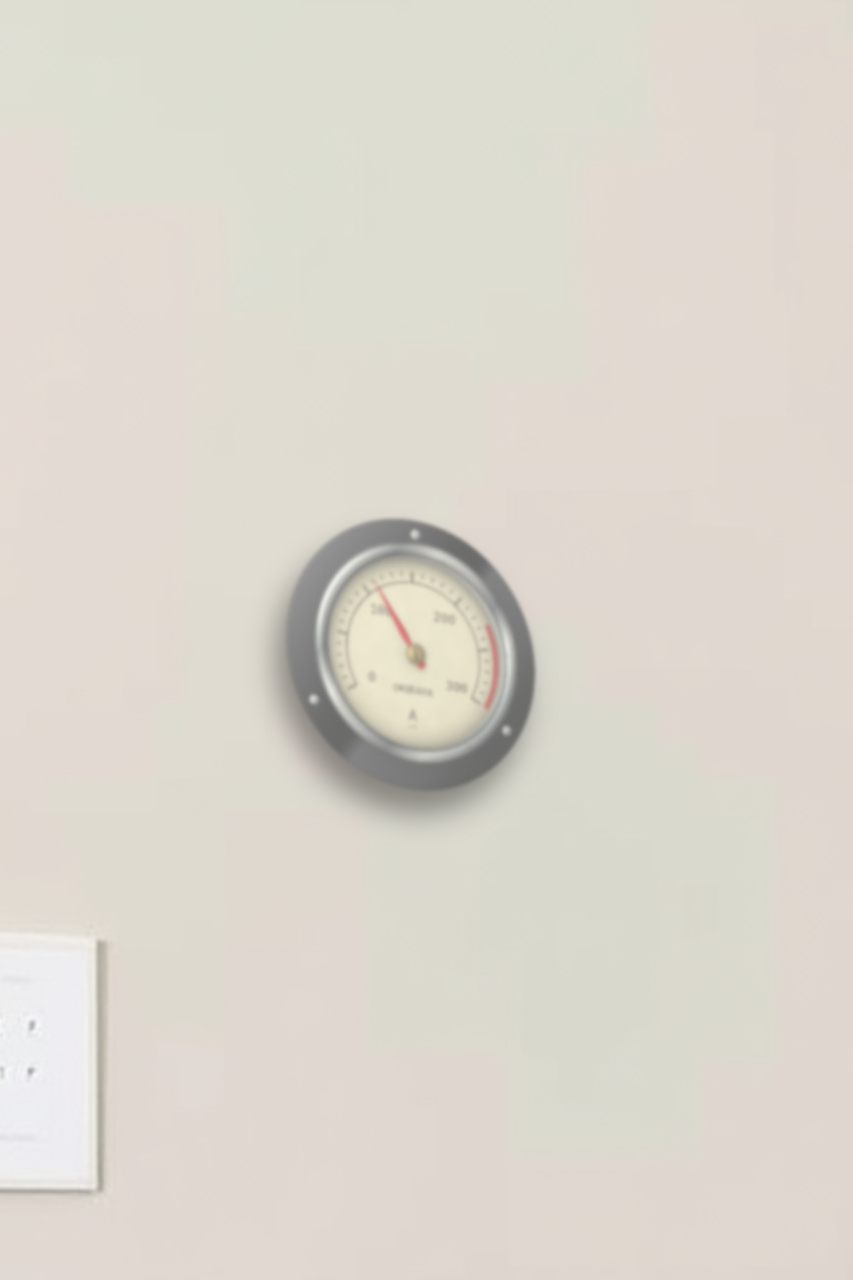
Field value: 110 A
